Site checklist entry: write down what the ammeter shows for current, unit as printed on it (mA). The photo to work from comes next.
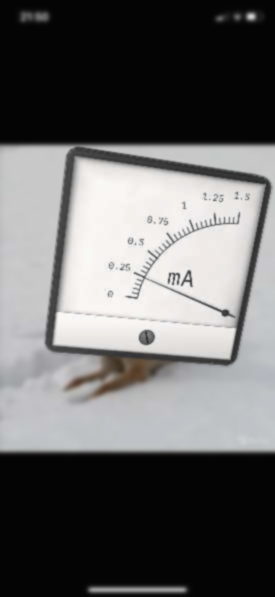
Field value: 0.25 mA
